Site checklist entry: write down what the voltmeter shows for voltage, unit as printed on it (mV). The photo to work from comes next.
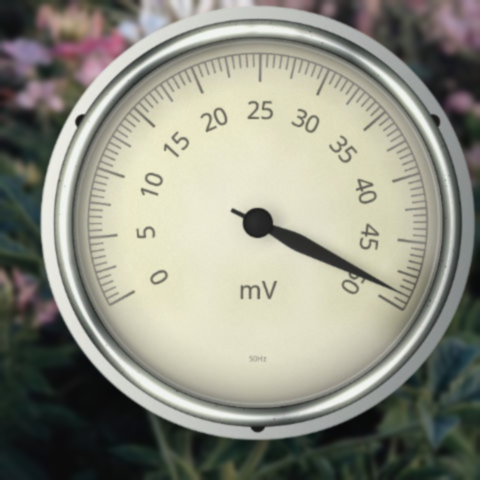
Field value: 49 mV
